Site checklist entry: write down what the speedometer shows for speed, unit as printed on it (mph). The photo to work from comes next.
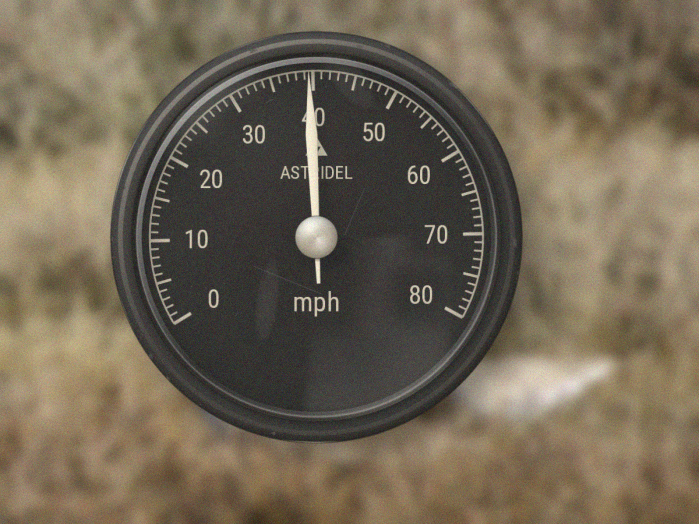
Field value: 39.5 mph
